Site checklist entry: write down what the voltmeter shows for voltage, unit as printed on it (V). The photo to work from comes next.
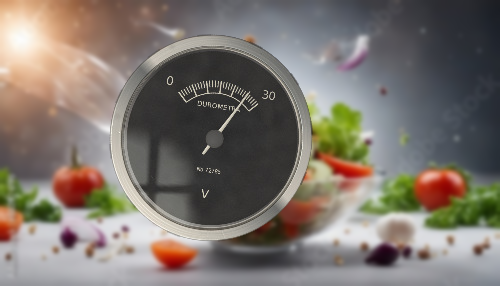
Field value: 25 V
